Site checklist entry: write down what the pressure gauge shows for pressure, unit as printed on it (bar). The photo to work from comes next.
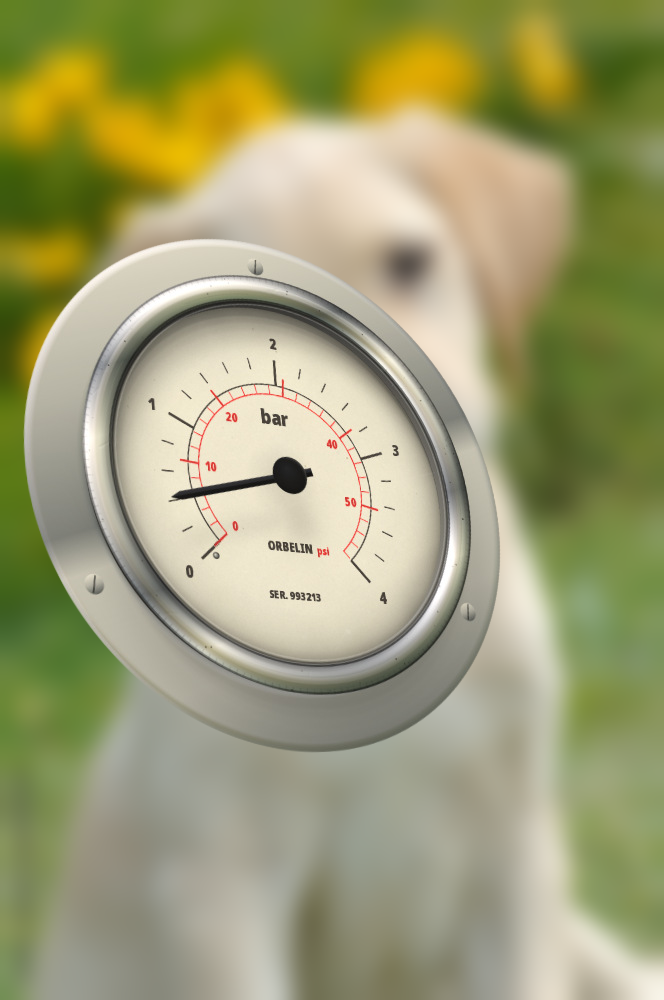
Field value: 0.4 bar
